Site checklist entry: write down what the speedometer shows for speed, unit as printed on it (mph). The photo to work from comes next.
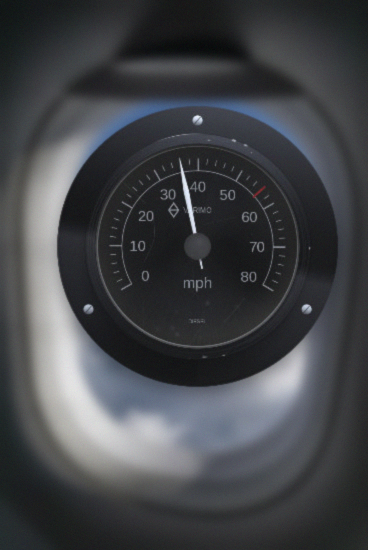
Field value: 36 mph
